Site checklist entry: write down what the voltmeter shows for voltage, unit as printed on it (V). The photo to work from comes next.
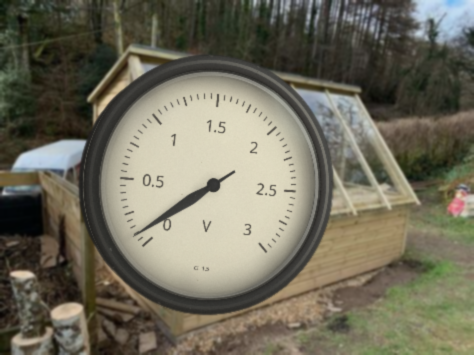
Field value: 0.1 V
